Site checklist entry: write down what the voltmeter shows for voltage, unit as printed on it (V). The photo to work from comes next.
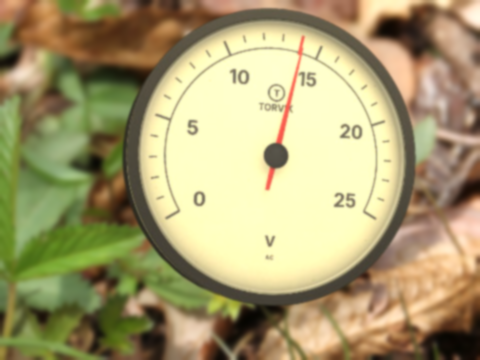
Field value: 14 V
